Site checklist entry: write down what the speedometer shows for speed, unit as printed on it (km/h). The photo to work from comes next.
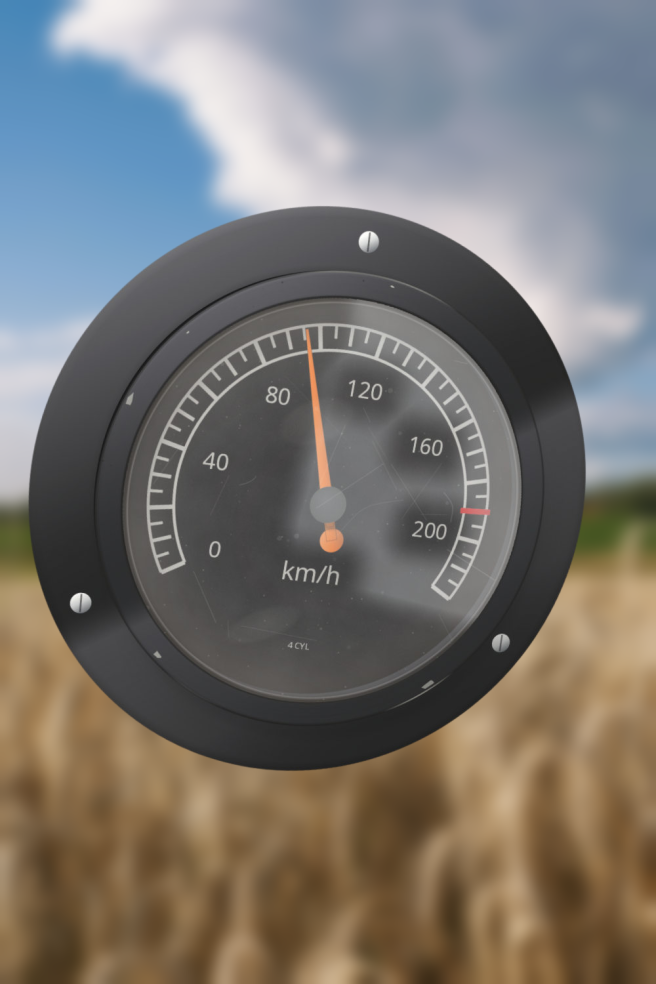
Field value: 95 km/h
